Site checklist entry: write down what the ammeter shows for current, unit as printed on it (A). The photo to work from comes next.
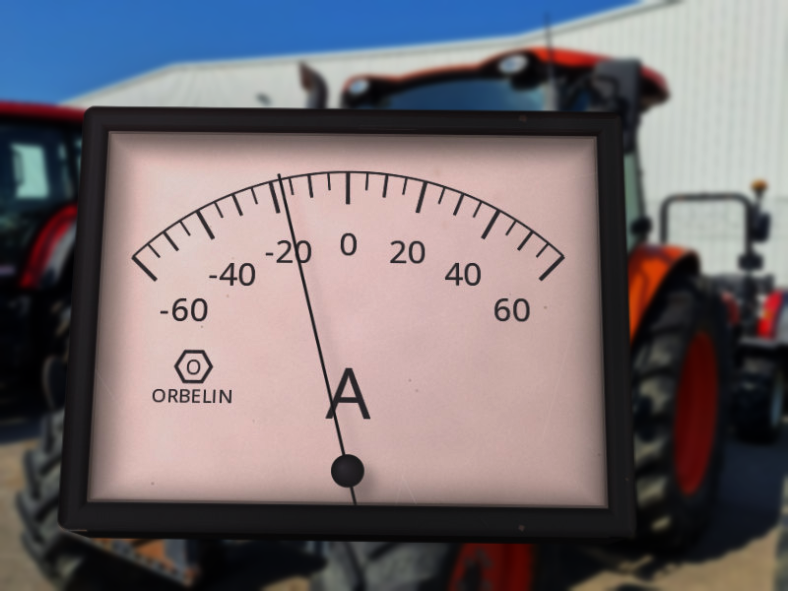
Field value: -17.5 A
